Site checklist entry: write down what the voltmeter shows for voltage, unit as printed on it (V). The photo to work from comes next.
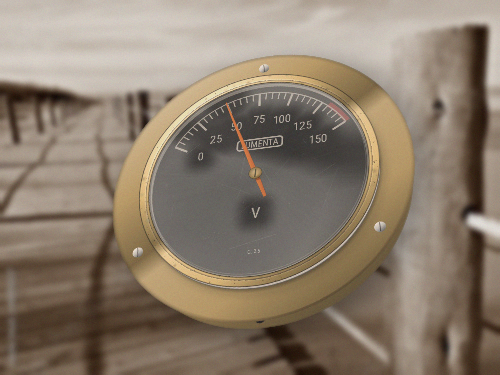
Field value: 50 V
